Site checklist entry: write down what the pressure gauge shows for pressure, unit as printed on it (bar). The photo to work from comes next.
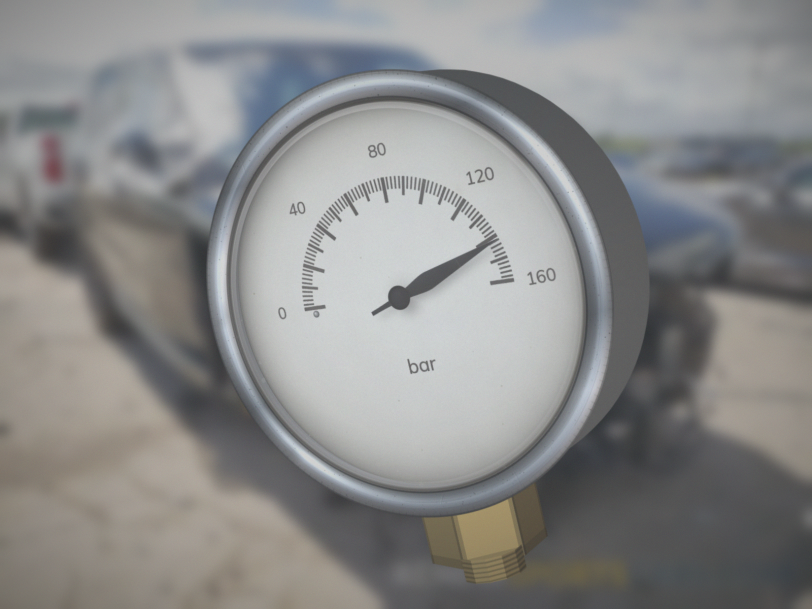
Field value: 142 bar
